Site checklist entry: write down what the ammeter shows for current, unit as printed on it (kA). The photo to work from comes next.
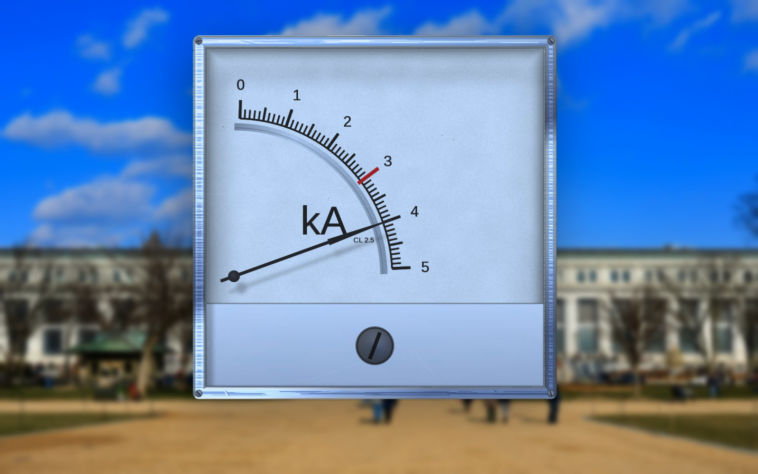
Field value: 4 kA
